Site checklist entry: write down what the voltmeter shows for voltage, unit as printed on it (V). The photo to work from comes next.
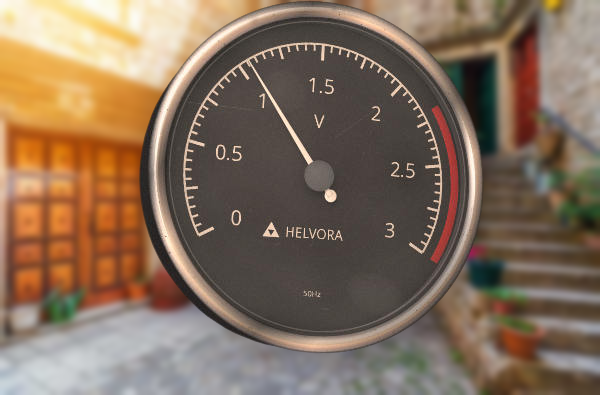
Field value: 1.05 V
